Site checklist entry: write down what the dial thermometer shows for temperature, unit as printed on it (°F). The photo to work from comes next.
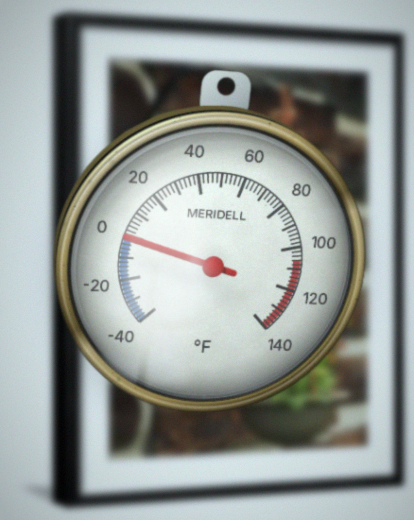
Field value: 0 °F
